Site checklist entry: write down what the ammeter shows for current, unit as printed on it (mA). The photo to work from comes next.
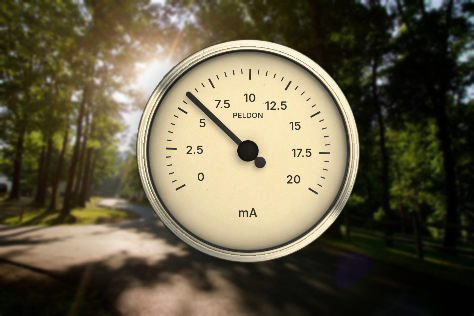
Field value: 6 mA
